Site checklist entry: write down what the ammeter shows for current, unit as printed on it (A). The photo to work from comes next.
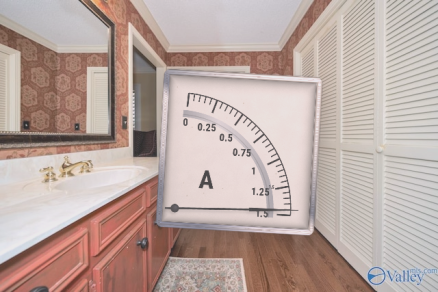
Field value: 1.45 A
